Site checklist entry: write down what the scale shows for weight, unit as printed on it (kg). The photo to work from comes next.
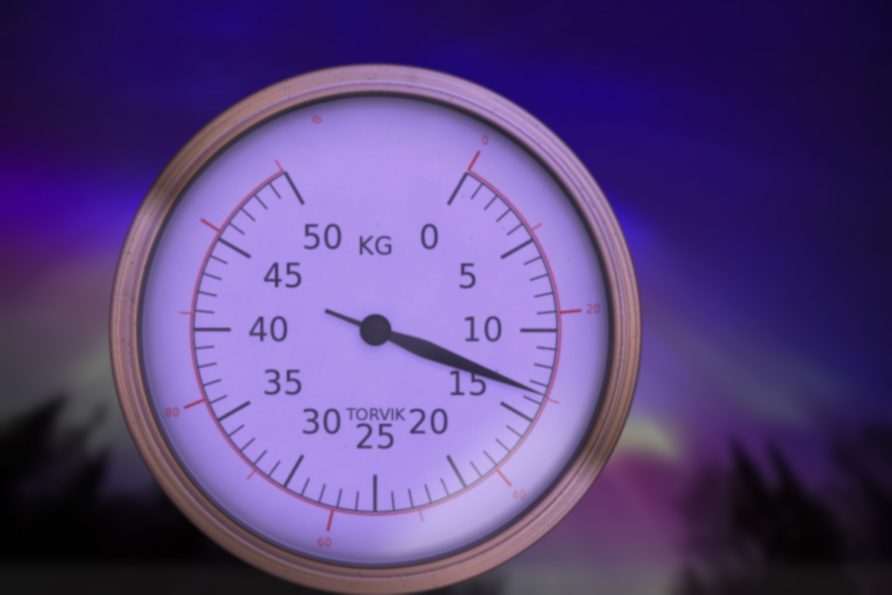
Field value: 13.5 kg
